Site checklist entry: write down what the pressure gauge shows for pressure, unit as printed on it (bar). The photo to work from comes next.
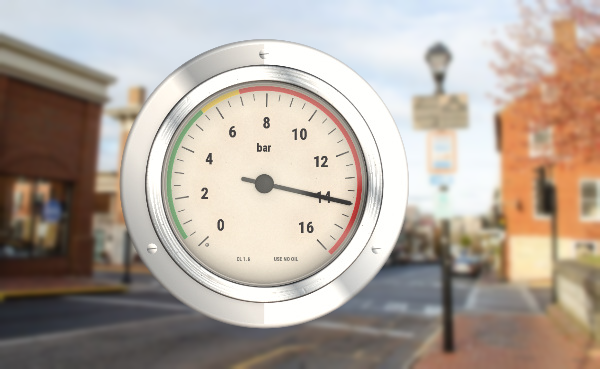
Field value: 14 bar
